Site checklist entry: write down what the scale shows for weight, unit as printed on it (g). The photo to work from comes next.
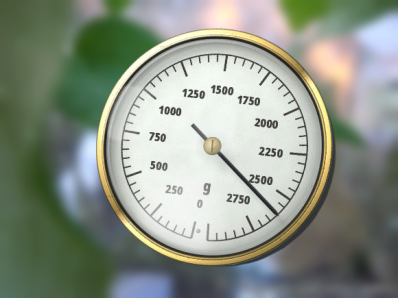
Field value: 2600 g
